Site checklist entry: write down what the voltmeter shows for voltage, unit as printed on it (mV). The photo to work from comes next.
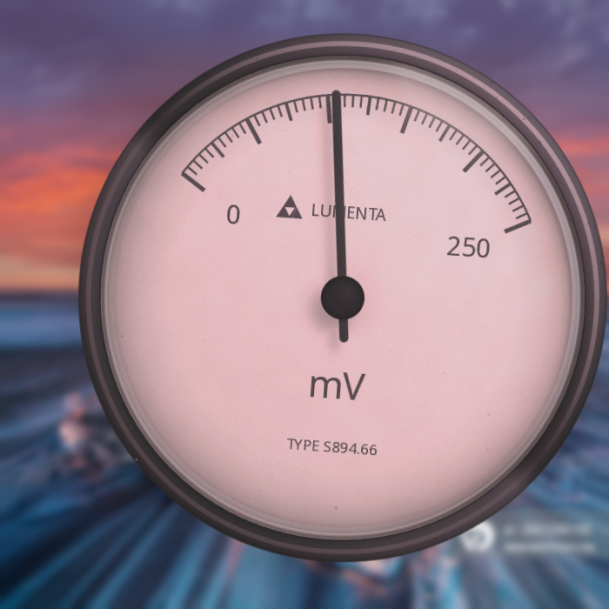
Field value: 105 mV
